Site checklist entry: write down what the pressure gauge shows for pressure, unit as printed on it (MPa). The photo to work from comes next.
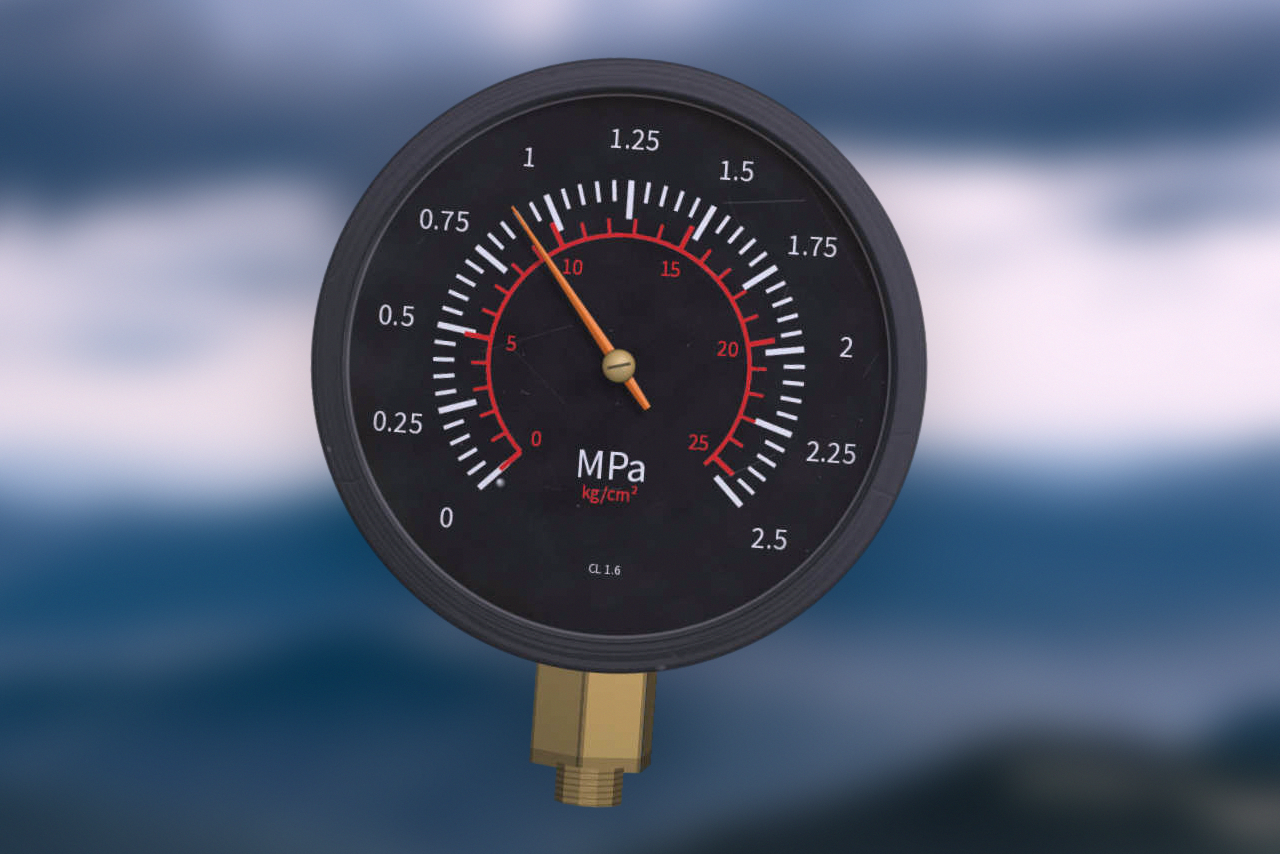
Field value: 0.9 MPa
